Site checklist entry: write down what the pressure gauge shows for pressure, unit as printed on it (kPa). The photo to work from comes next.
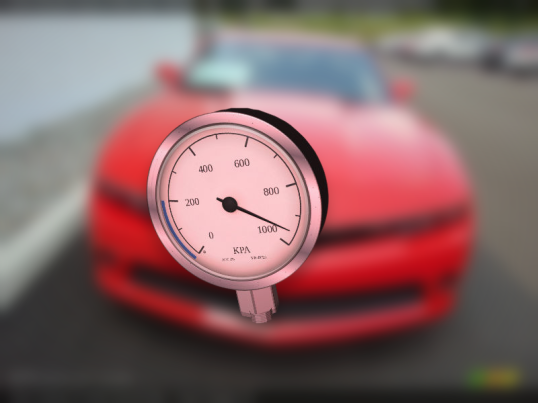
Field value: 950 kPa
